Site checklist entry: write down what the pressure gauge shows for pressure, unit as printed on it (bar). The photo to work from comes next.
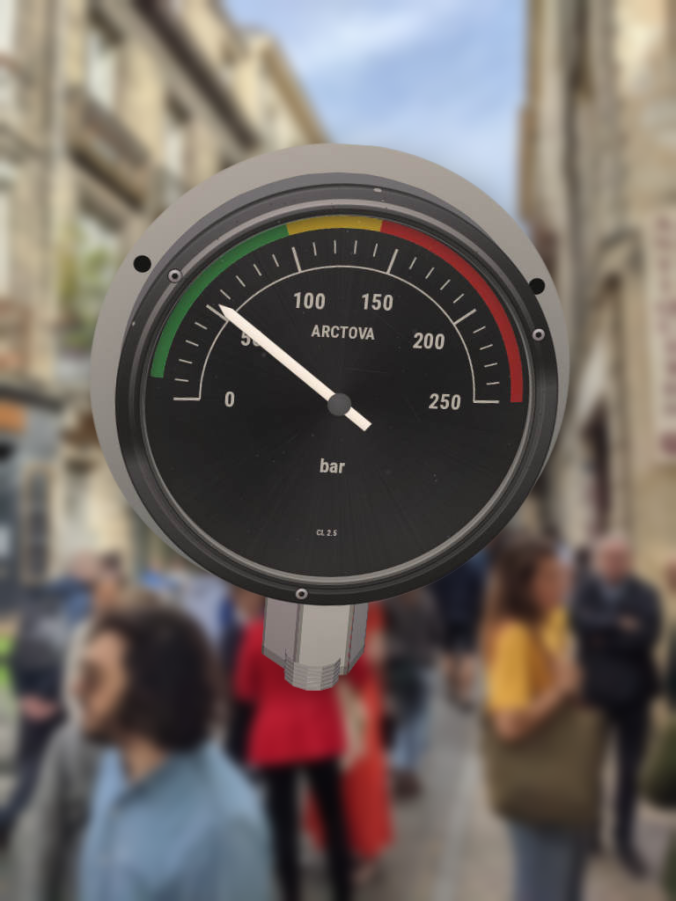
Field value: 55 bar
